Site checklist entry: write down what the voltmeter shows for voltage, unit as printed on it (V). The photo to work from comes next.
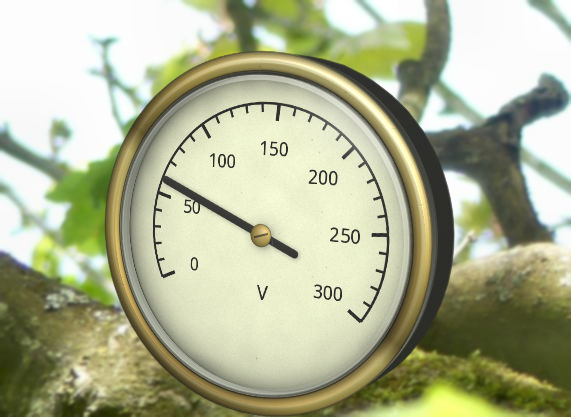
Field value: 60 V
